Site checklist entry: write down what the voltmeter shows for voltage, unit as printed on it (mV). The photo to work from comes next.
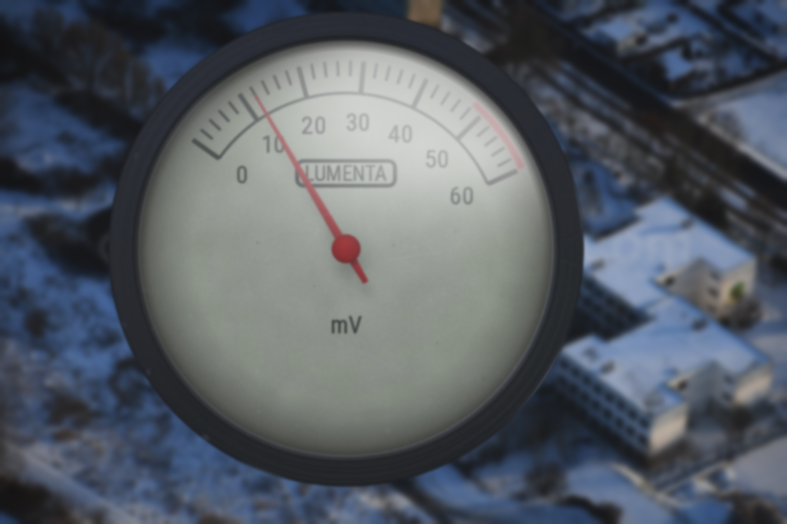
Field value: 12 mV
